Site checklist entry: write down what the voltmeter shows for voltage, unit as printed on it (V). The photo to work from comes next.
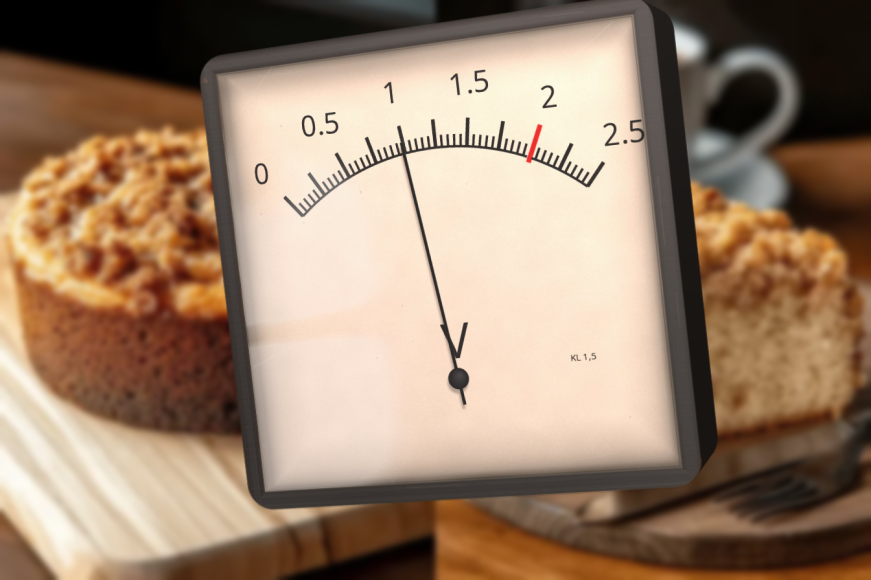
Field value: 1 V
